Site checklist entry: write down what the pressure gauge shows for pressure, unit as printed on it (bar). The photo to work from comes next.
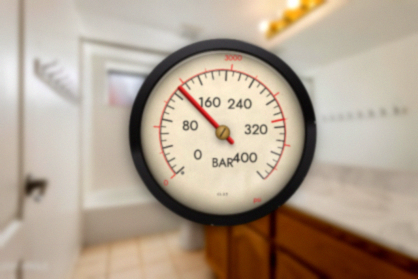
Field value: 130 bar
